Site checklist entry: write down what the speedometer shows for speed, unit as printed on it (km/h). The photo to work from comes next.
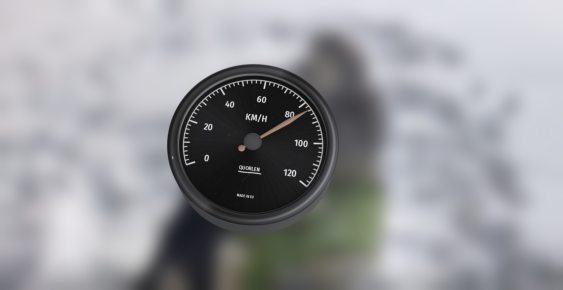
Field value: 84 km/h
